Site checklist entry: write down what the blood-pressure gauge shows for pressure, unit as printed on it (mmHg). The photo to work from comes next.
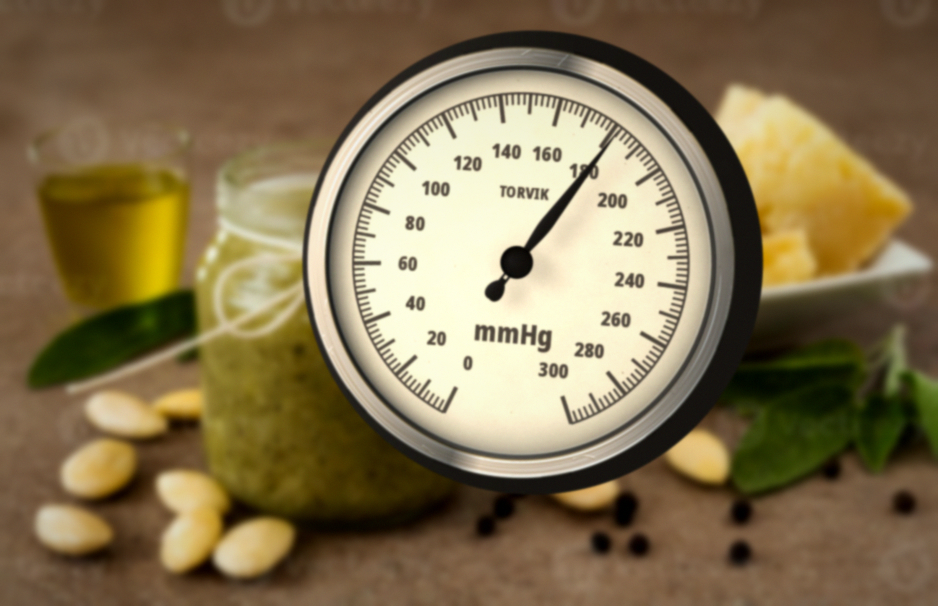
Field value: 182 mmHg
